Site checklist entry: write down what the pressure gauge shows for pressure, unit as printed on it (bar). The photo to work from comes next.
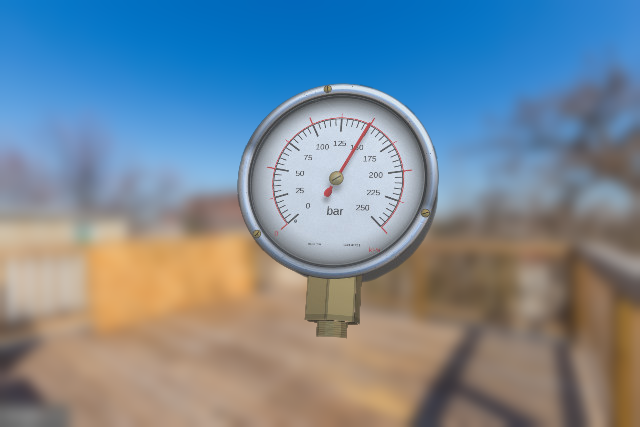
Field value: 150 bar
